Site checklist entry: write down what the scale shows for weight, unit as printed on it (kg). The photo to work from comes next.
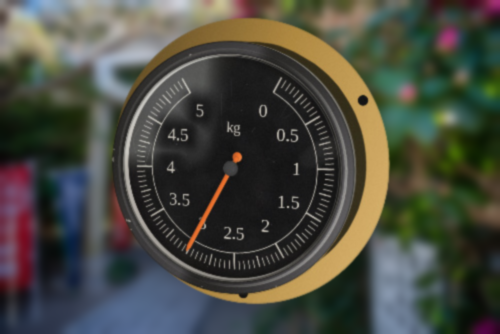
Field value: 3 kg
